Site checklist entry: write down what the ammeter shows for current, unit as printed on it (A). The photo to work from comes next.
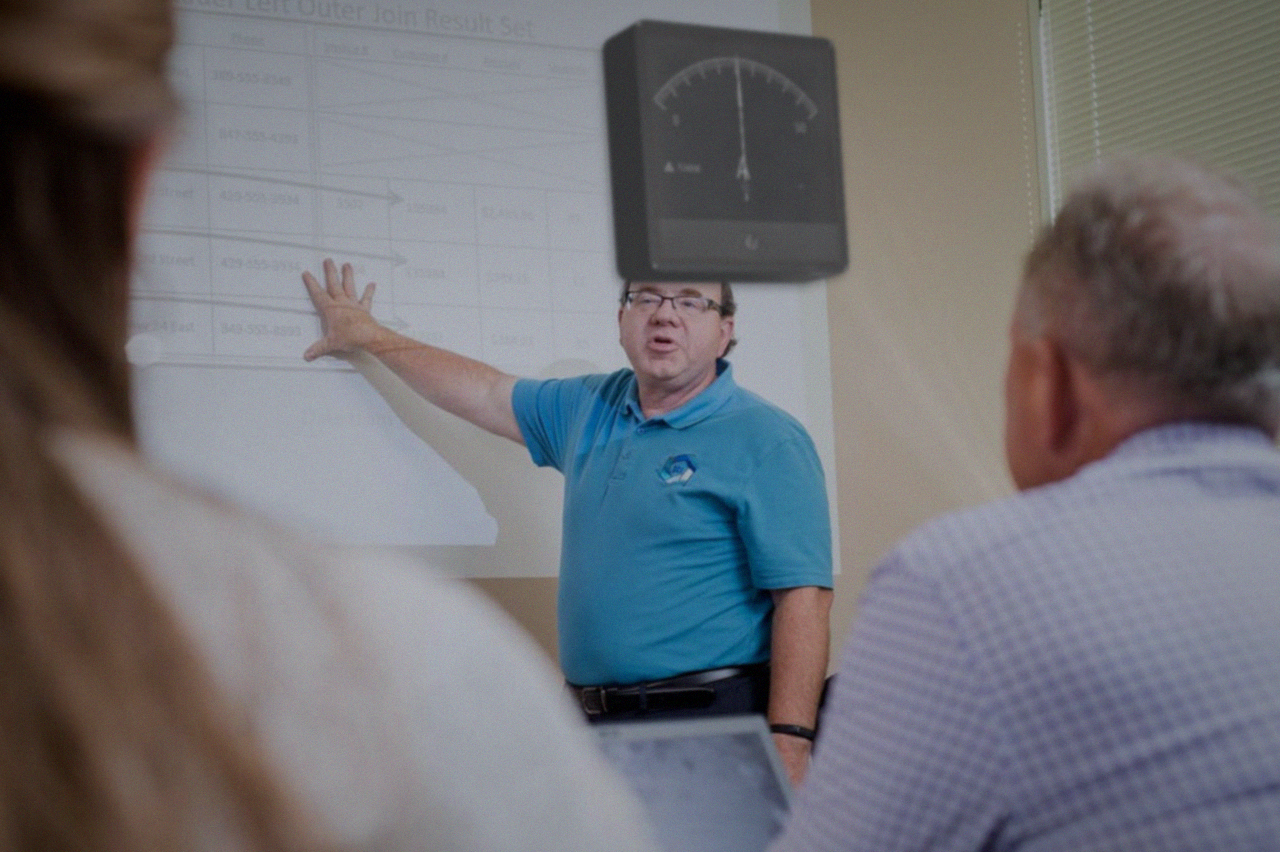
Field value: 25 A
